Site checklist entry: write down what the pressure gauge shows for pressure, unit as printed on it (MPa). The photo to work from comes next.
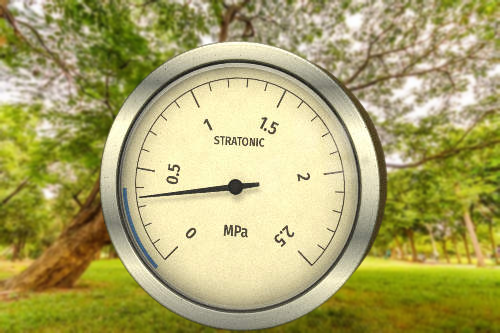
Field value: 0.35 MPa
